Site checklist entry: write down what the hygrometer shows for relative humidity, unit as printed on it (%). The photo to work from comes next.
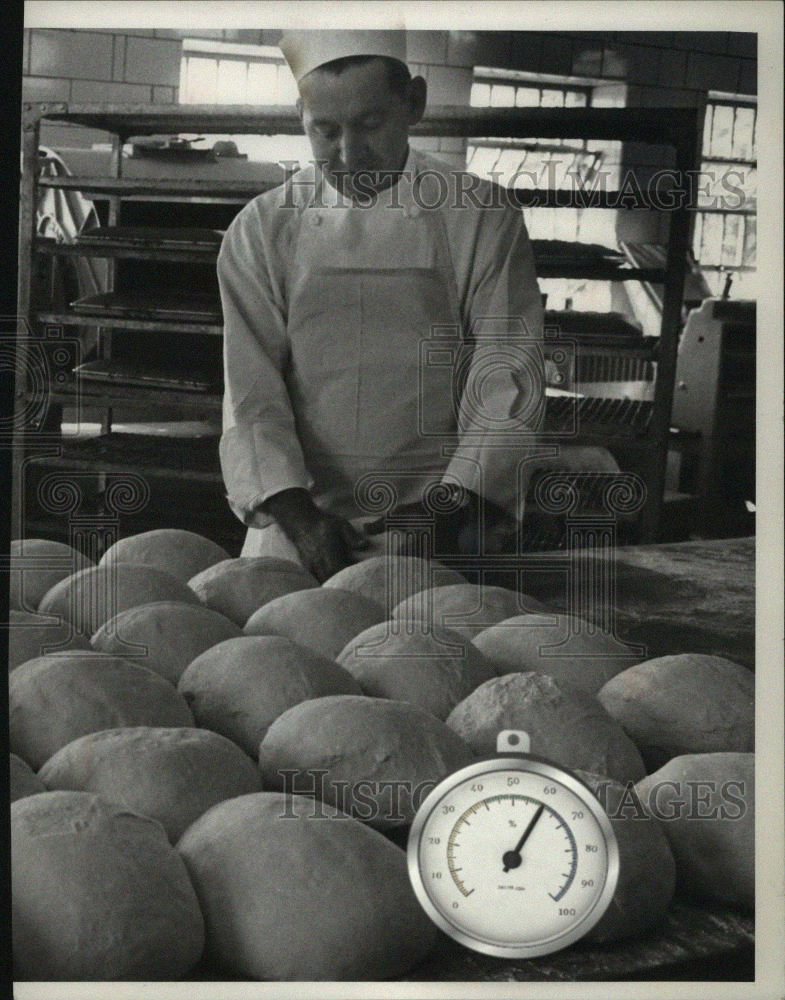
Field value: 60 %
